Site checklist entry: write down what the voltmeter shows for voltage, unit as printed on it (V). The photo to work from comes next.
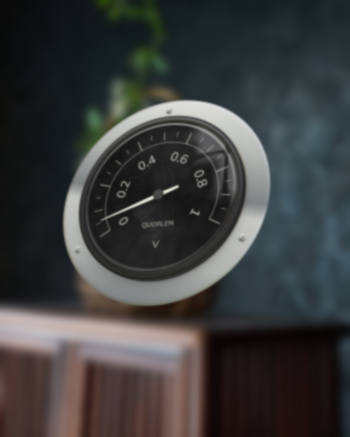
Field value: 0.05 V
